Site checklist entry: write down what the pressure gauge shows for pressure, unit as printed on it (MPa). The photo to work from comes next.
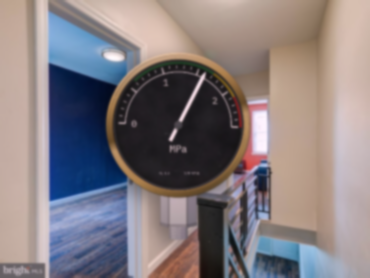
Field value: 1.6 MPa
